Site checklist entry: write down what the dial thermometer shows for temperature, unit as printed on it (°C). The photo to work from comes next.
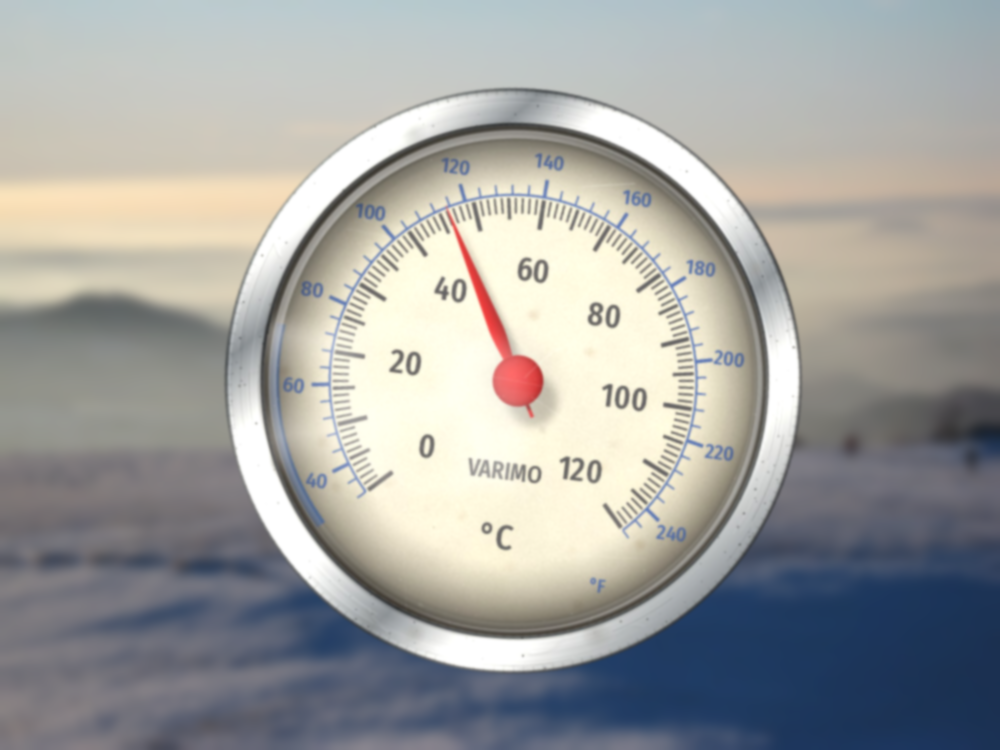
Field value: 46 °C
